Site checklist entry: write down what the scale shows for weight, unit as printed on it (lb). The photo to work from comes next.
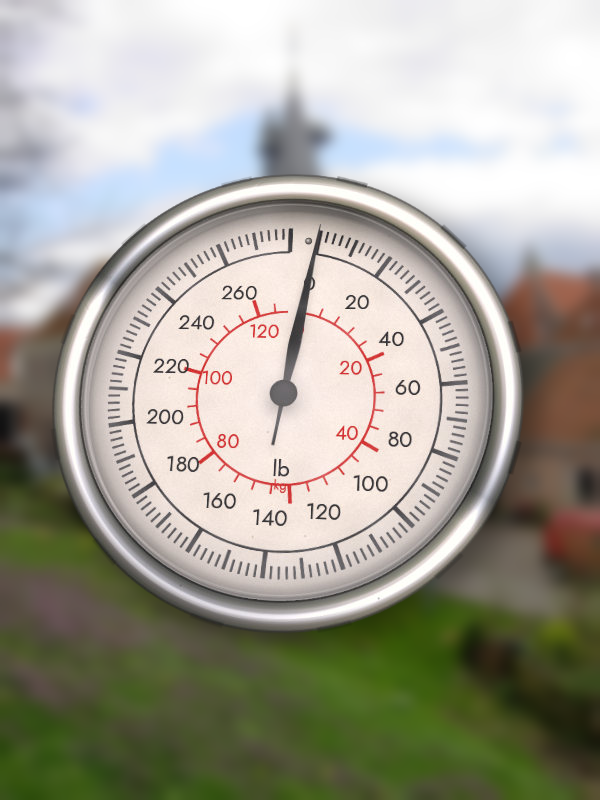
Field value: 0 lb
